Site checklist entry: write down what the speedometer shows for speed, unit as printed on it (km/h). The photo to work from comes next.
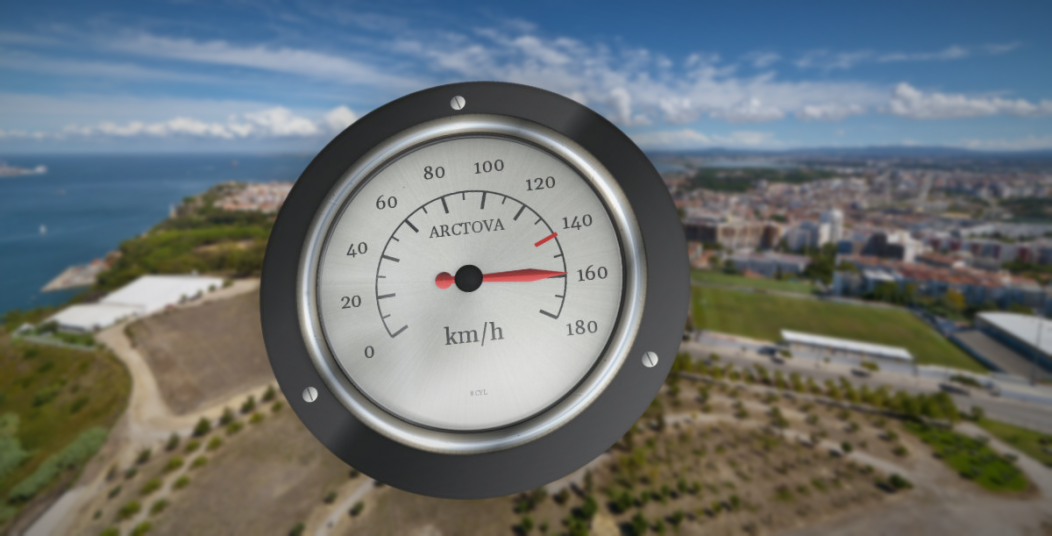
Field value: 160 km/h
